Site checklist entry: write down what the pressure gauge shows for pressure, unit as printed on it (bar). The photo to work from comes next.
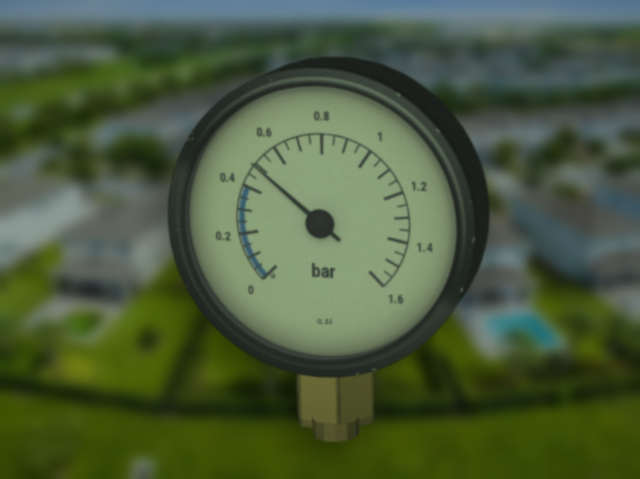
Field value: 0.5 bar
